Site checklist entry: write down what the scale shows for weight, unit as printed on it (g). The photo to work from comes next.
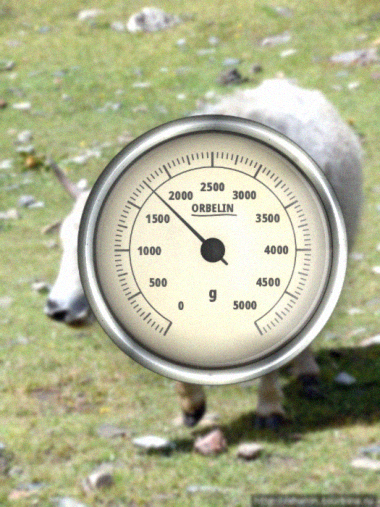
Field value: 1750 g
